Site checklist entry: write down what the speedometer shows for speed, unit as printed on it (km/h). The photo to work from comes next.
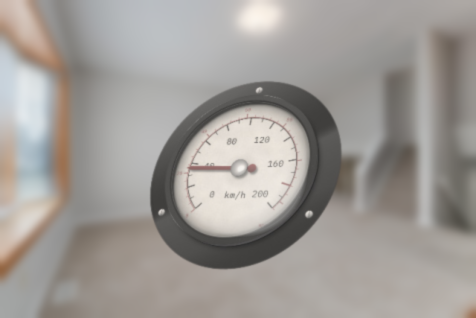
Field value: 35 km/h
